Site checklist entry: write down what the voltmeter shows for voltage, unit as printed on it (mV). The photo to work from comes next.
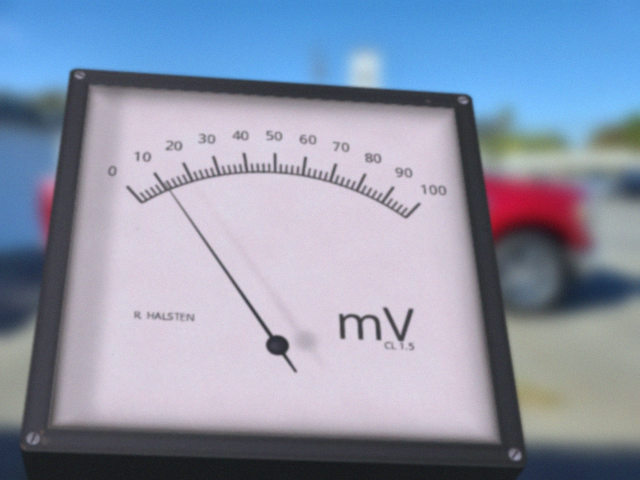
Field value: 10 mV
